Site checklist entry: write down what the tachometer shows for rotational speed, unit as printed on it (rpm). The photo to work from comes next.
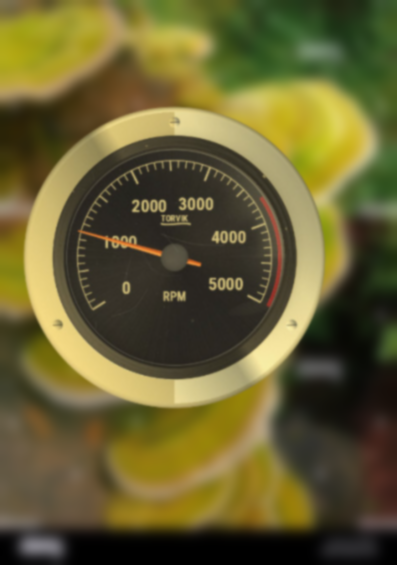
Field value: 1000 rpm
